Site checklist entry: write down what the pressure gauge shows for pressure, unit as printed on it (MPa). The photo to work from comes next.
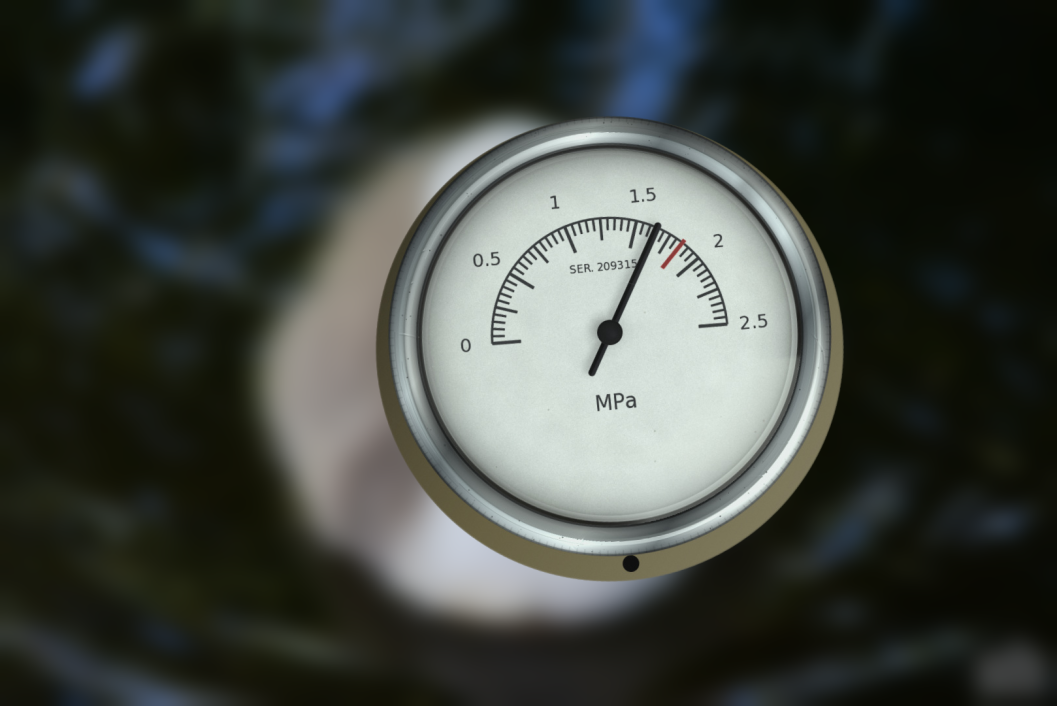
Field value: 1.65 MPa
